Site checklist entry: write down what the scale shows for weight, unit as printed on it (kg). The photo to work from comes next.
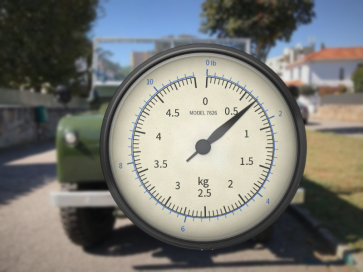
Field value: 0.65 kg
